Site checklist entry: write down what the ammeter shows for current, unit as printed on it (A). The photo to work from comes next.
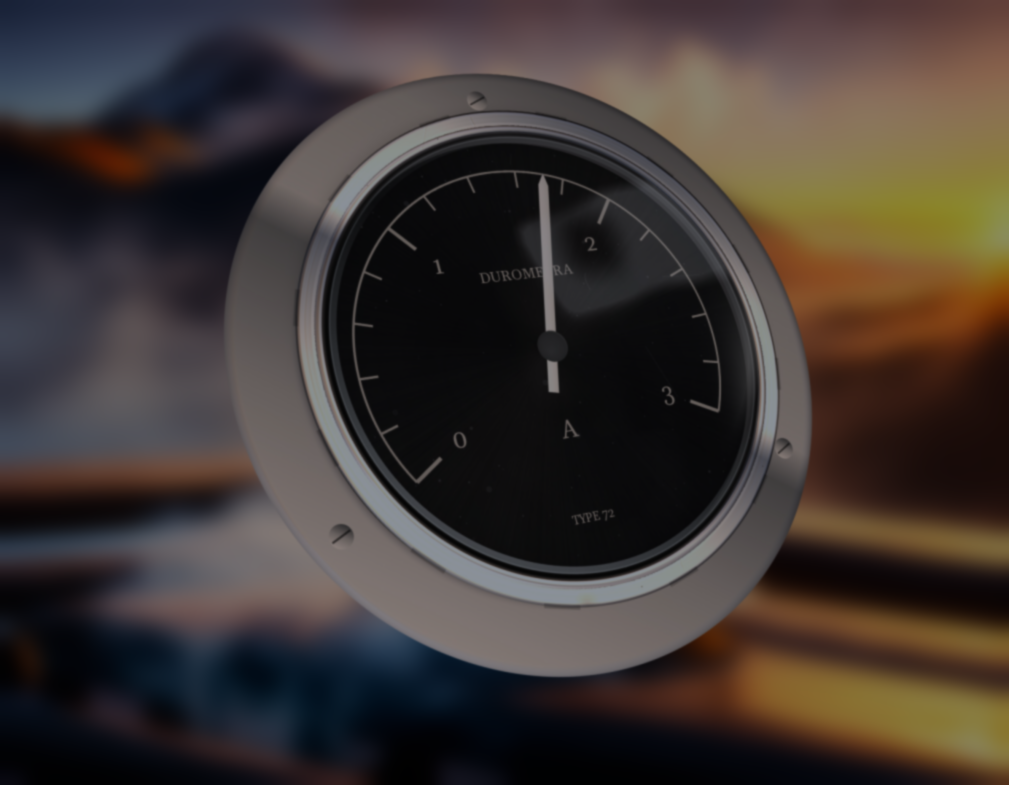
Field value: 1.7 A
